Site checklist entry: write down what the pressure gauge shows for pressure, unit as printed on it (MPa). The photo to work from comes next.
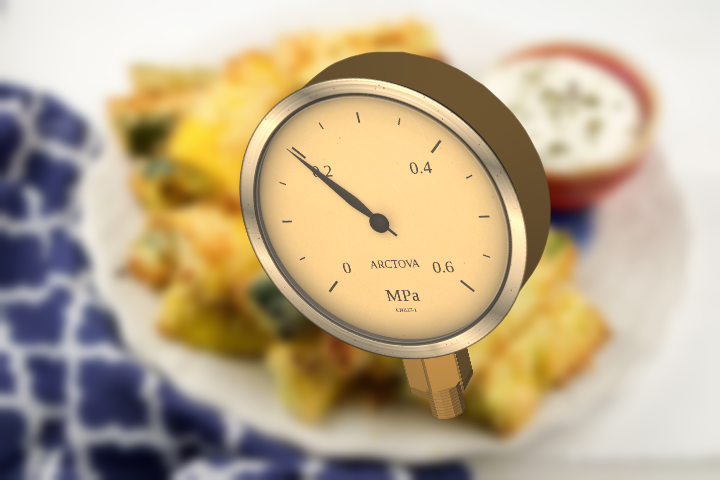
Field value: 0.2 MPa
